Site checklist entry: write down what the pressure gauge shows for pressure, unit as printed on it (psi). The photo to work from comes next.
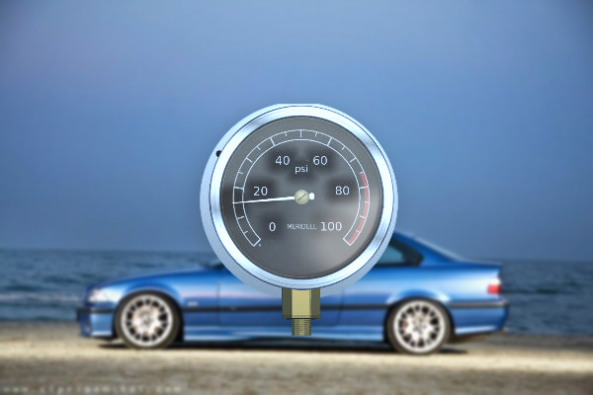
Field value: 15 psi
